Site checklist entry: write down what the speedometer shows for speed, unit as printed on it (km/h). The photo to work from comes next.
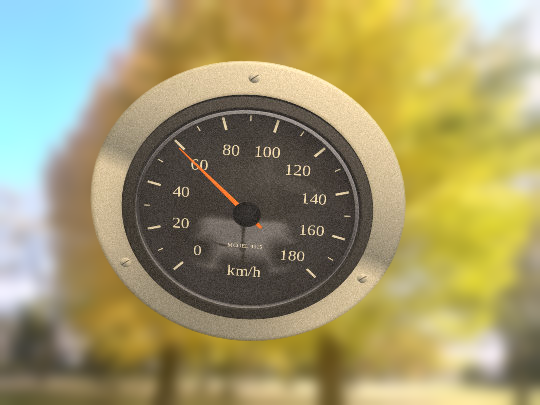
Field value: 60 km/h
